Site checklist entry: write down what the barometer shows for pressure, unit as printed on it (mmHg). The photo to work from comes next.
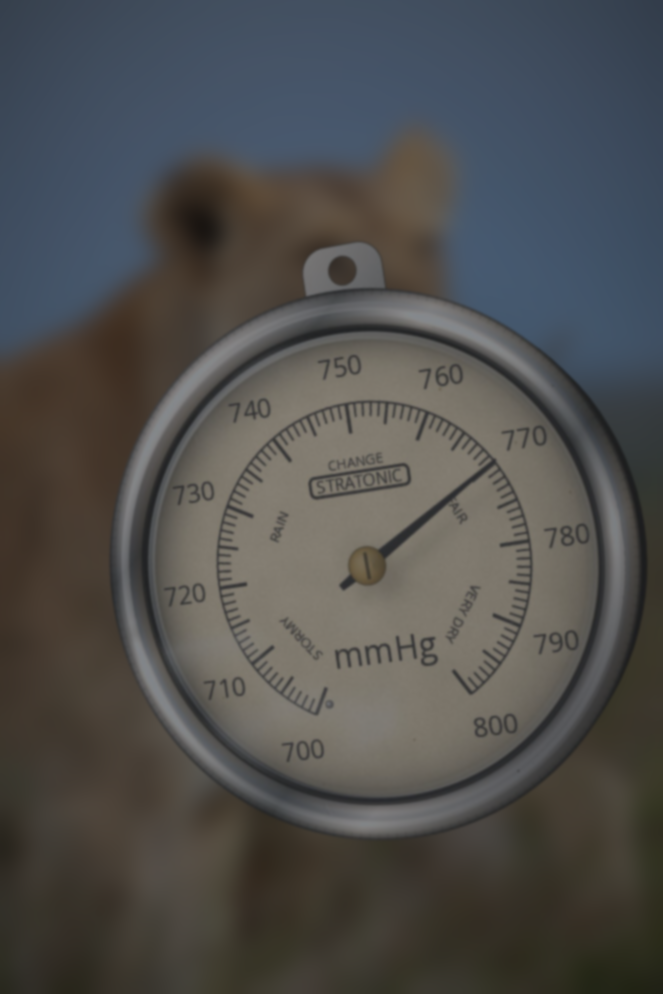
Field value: 770 mmHg
